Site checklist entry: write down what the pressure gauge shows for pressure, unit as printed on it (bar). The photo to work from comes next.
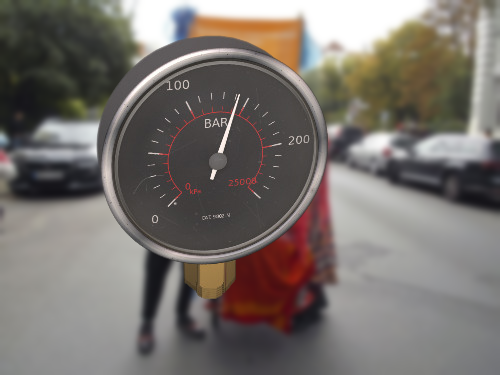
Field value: 140 bar
